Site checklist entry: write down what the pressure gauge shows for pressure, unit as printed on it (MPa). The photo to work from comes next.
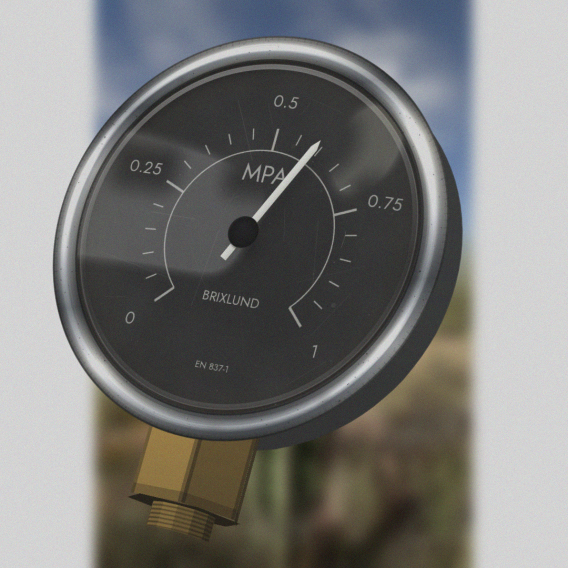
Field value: 0.6 MPa
